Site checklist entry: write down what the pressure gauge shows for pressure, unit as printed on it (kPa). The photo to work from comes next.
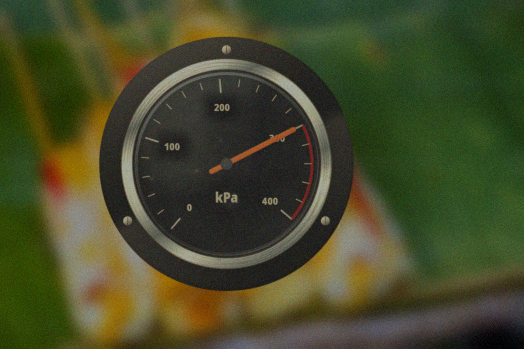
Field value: 300 kPa
